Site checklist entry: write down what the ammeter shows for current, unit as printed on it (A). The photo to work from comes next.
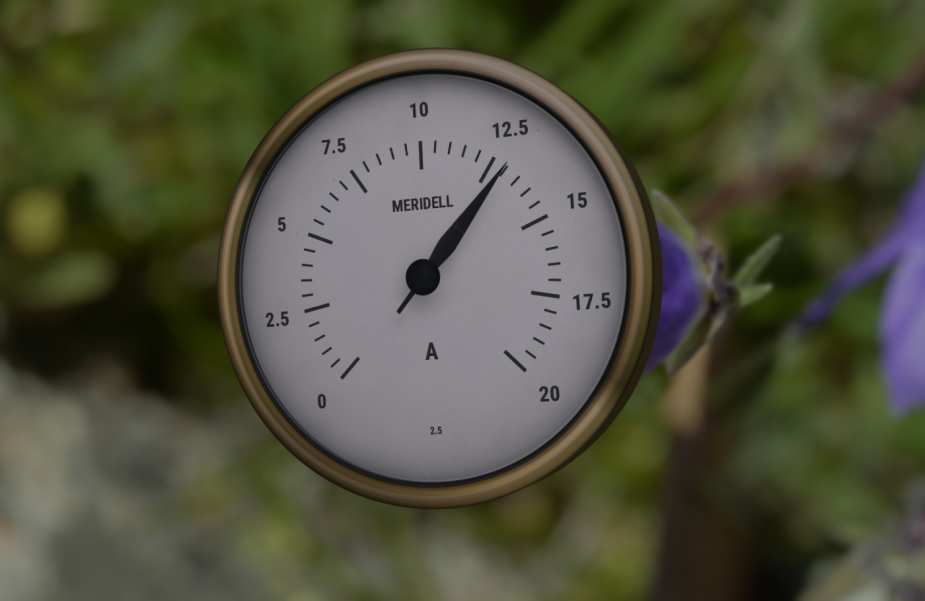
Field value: 13 A
